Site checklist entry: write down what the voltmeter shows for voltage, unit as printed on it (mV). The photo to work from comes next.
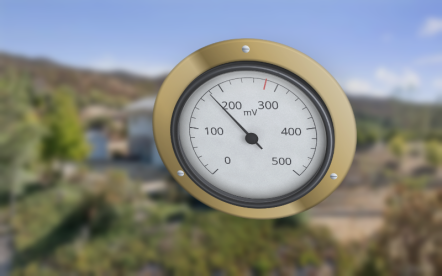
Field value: 180 mV
